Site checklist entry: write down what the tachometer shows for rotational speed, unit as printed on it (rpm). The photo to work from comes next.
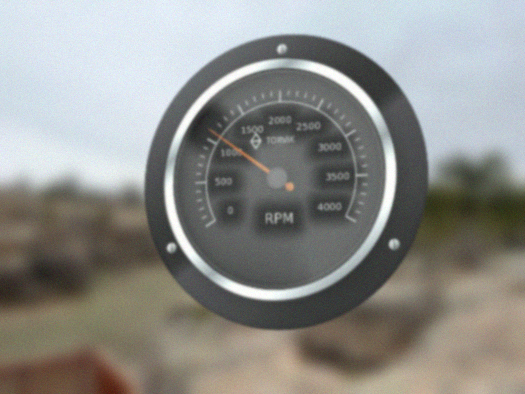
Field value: 1100 rpm
